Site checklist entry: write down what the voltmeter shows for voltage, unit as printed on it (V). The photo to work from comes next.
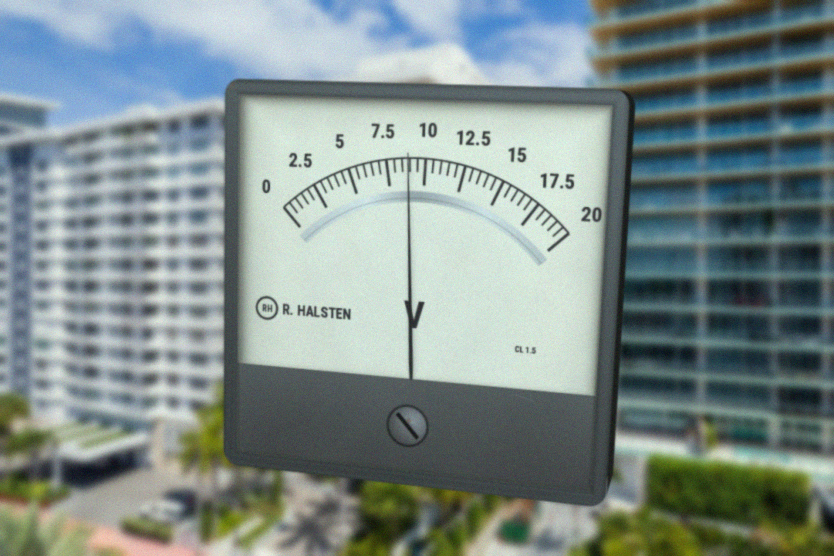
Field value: 9 V
